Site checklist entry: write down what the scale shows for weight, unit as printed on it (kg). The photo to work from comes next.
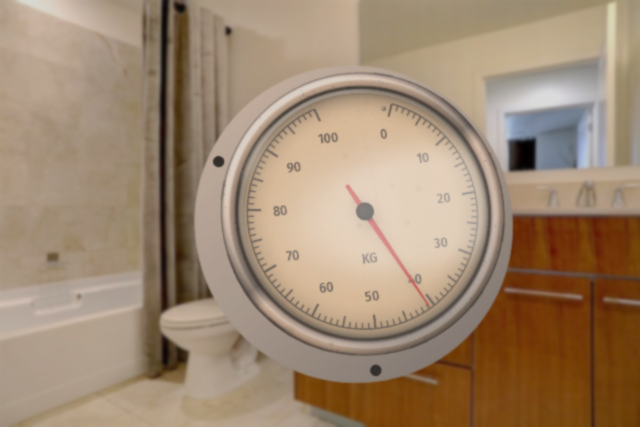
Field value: 41 kg
